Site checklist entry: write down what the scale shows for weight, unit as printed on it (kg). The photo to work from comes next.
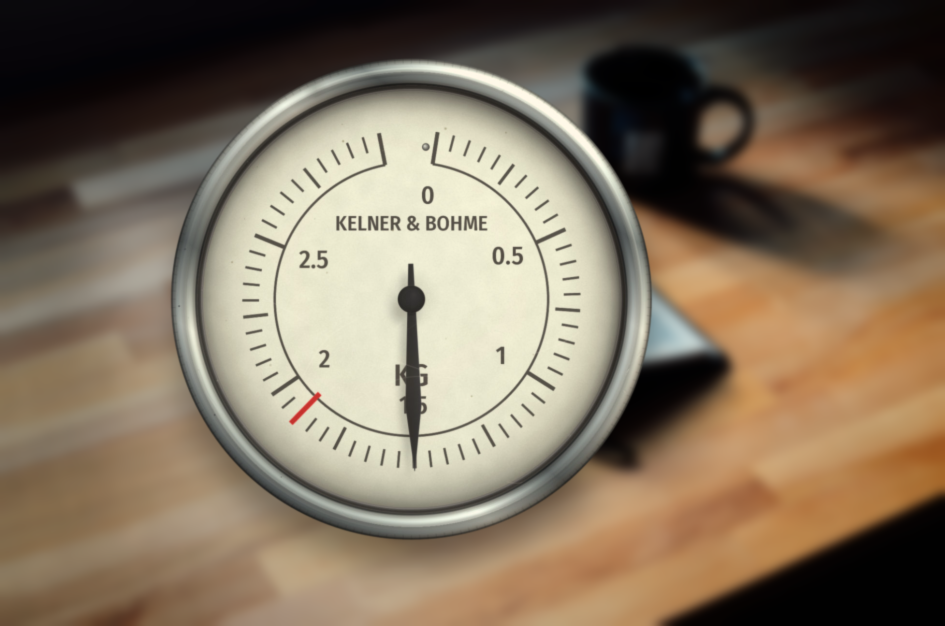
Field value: 1.5 kg
